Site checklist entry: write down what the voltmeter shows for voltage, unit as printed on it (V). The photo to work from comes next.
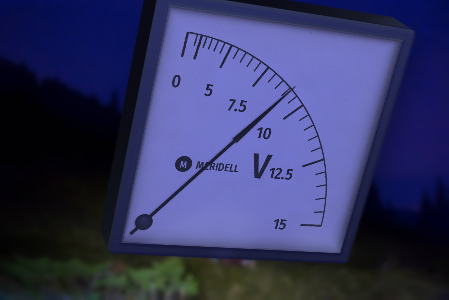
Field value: 9 V
